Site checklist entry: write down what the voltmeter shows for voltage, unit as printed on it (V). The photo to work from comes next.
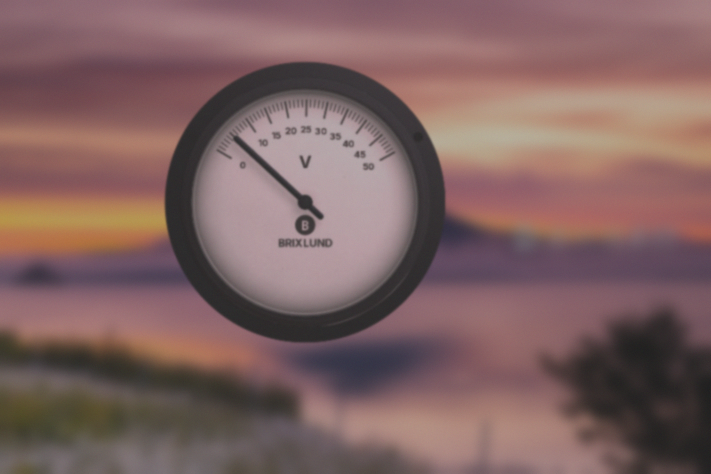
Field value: 5 V
